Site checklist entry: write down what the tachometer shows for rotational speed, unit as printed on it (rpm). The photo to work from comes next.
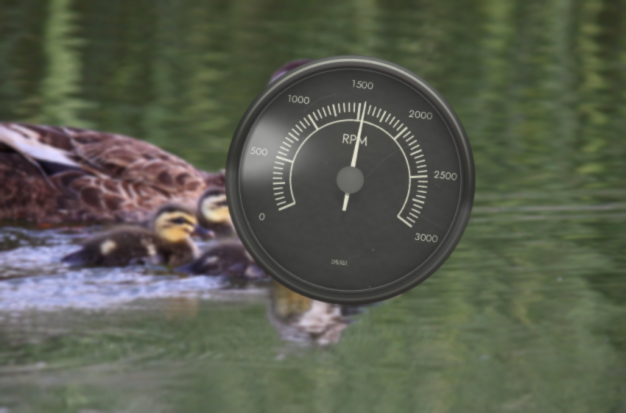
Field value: 1550 rpm
